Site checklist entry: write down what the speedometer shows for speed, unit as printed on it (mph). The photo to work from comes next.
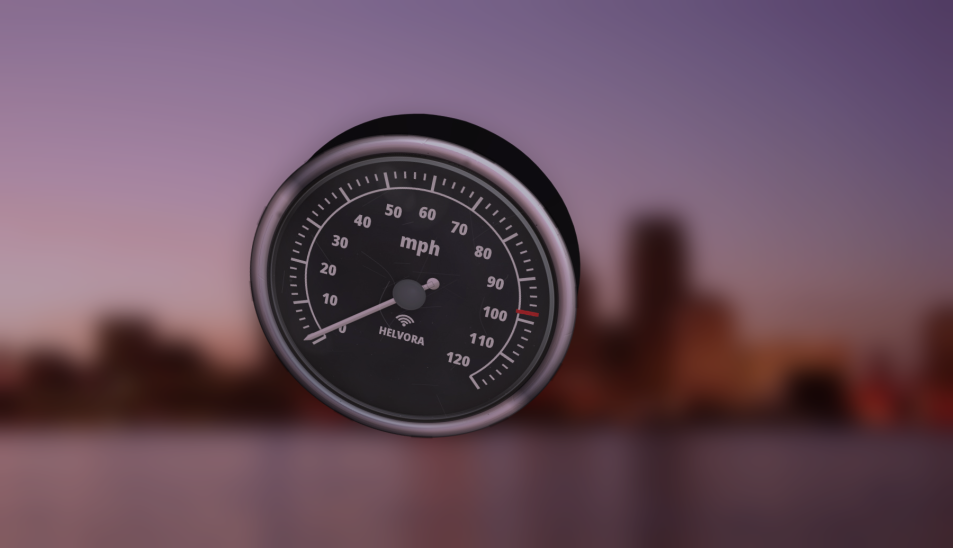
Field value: 2 mph
